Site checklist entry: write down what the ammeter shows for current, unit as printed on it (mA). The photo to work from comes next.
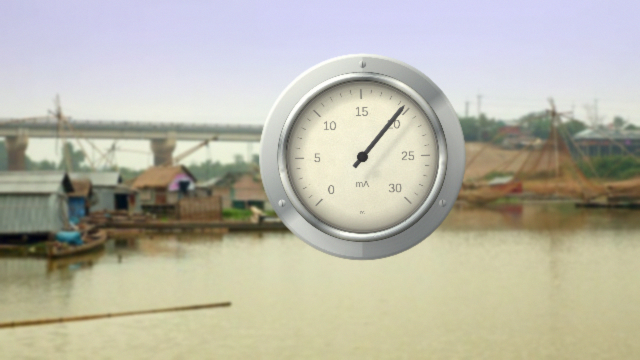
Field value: 19.5 mA
